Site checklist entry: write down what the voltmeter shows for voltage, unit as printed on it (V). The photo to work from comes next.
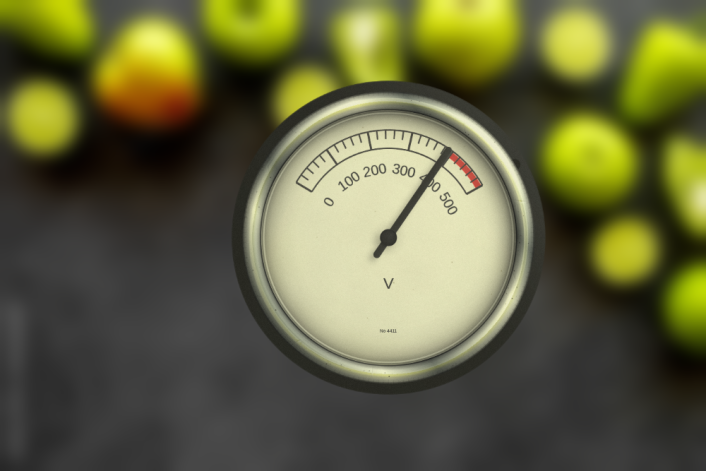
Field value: 390 V
